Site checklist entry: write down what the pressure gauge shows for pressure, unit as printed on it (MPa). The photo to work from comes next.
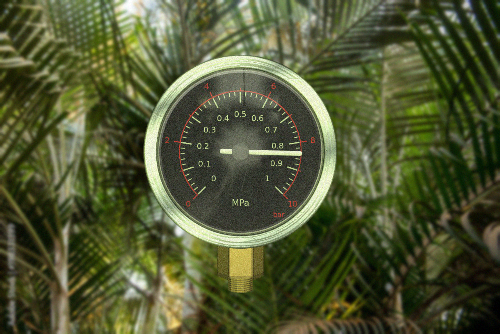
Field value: 0.84 MPa
